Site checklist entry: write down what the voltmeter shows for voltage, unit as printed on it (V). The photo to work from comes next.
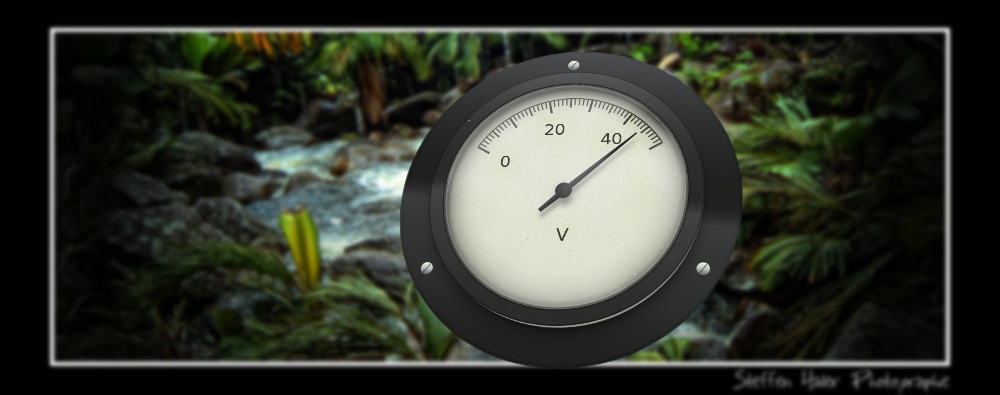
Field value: 45 V
